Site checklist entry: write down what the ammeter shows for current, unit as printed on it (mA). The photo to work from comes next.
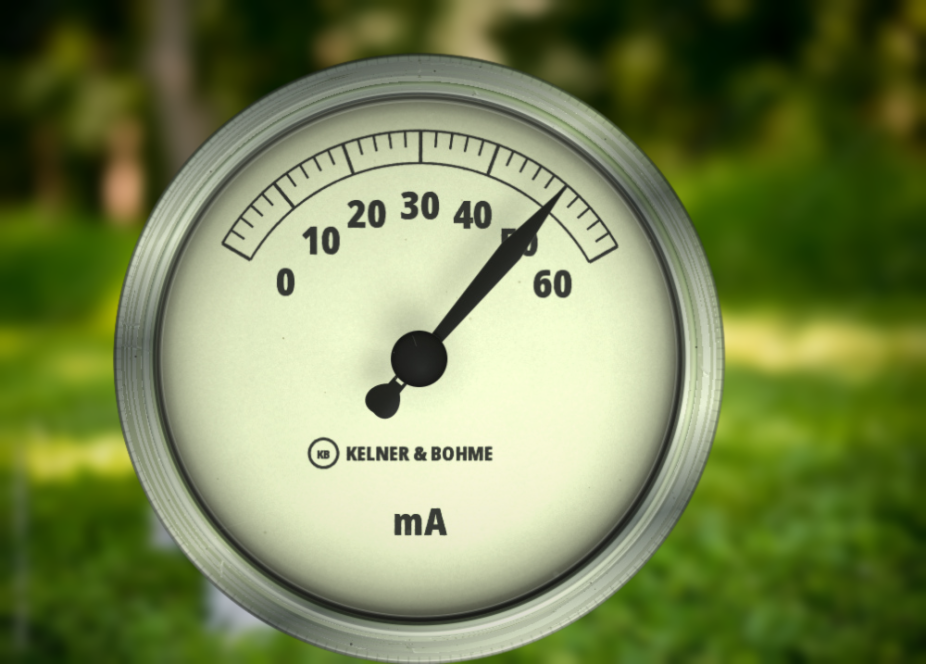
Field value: 50 mA
